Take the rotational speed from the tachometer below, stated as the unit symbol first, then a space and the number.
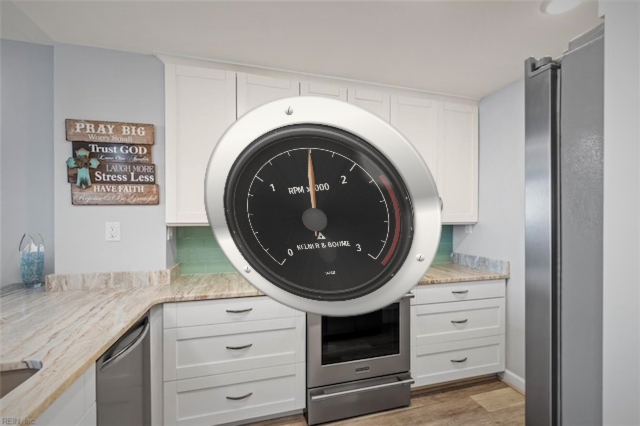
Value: rpm 1600
